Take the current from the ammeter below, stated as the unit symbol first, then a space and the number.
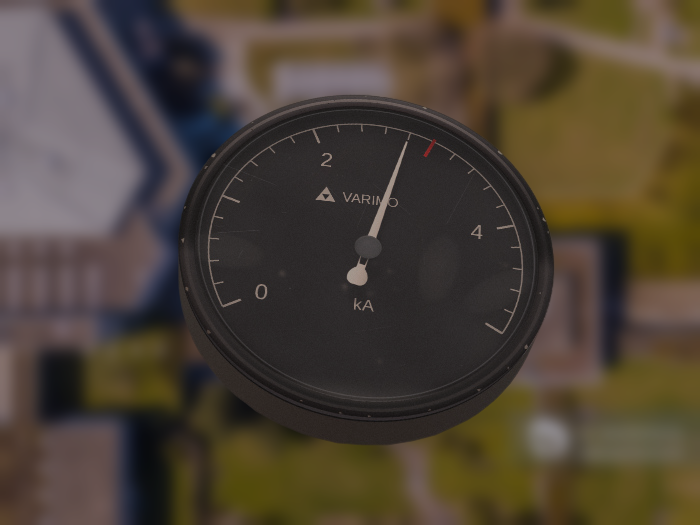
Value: kA 2.8
